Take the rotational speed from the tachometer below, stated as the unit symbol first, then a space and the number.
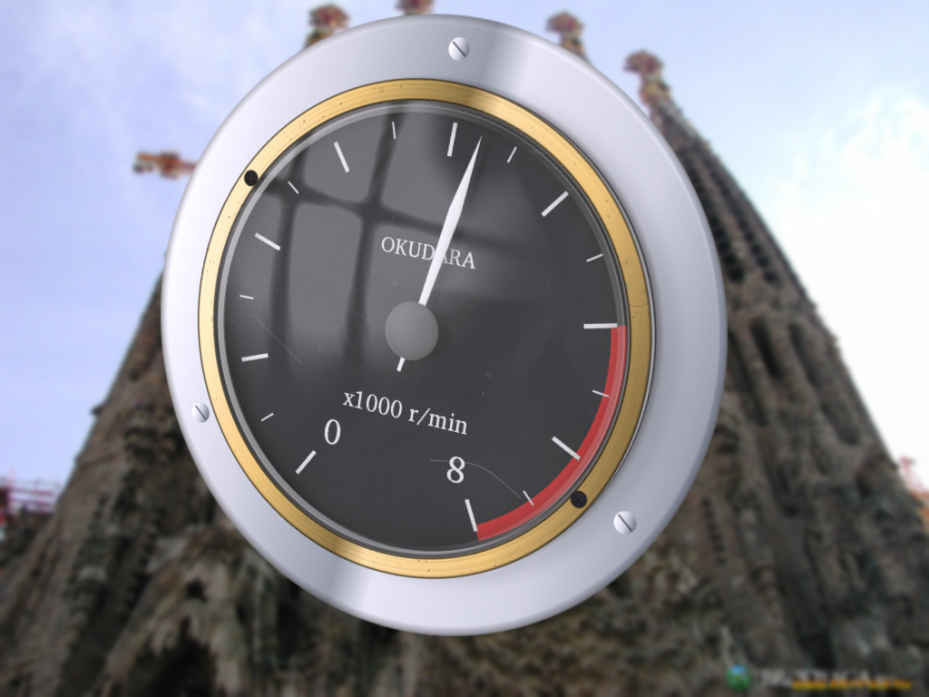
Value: rpm 4250
